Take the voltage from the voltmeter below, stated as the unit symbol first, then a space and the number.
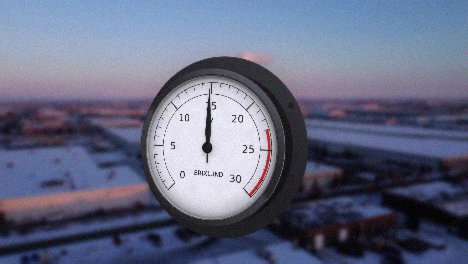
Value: V 15
